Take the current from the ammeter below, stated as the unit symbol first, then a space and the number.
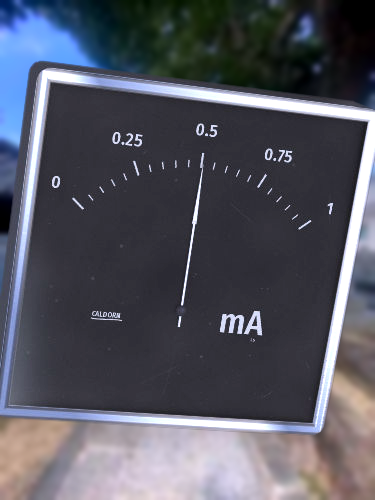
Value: mA 0.5
